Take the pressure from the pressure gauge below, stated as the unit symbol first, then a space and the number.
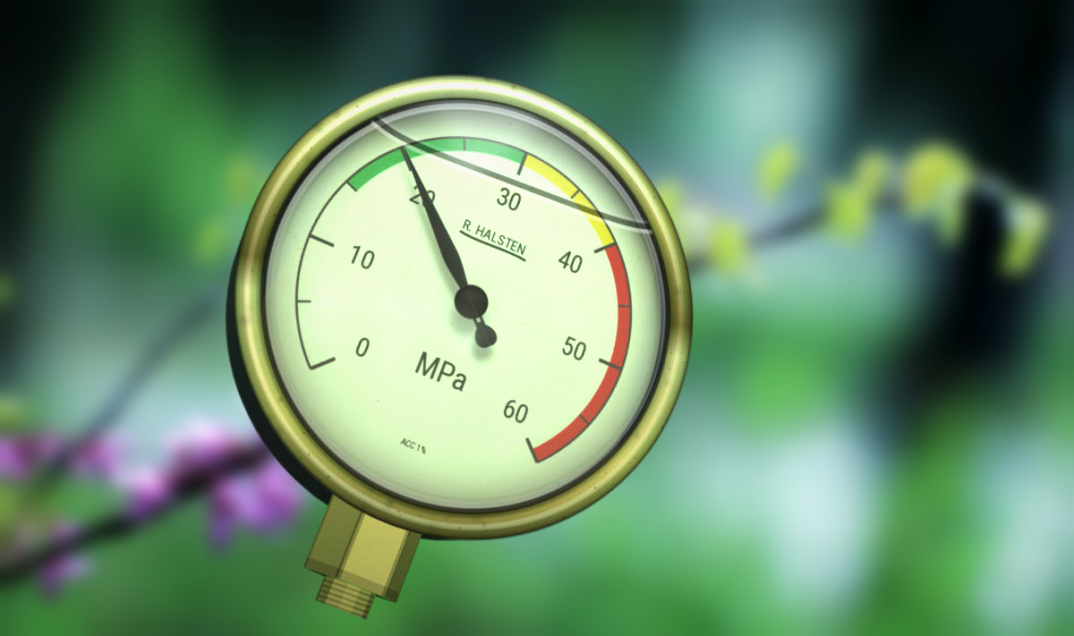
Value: MPa 20
